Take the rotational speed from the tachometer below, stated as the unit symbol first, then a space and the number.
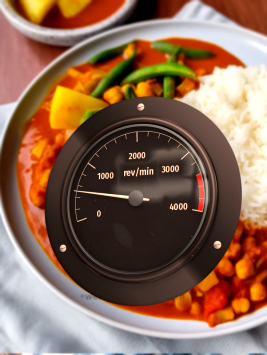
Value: rpm 500
